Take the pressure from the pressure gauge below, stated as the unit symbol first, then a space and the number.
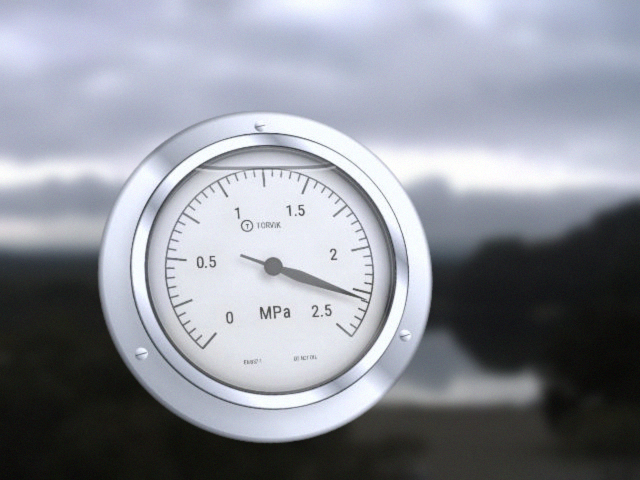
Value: MPa 2.3
